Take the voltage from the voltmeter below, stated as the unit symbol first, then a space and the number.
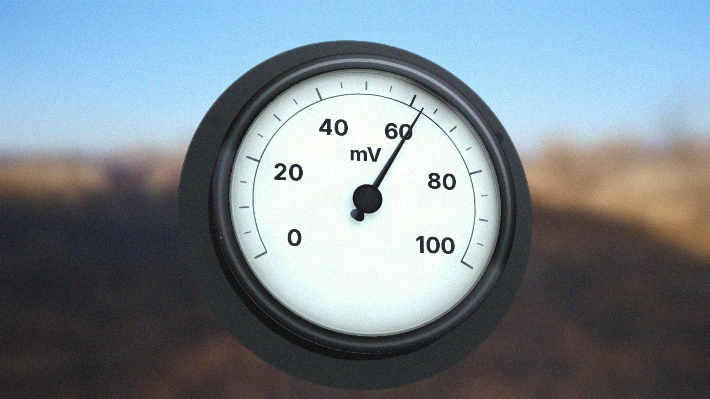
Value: mV 62.5
